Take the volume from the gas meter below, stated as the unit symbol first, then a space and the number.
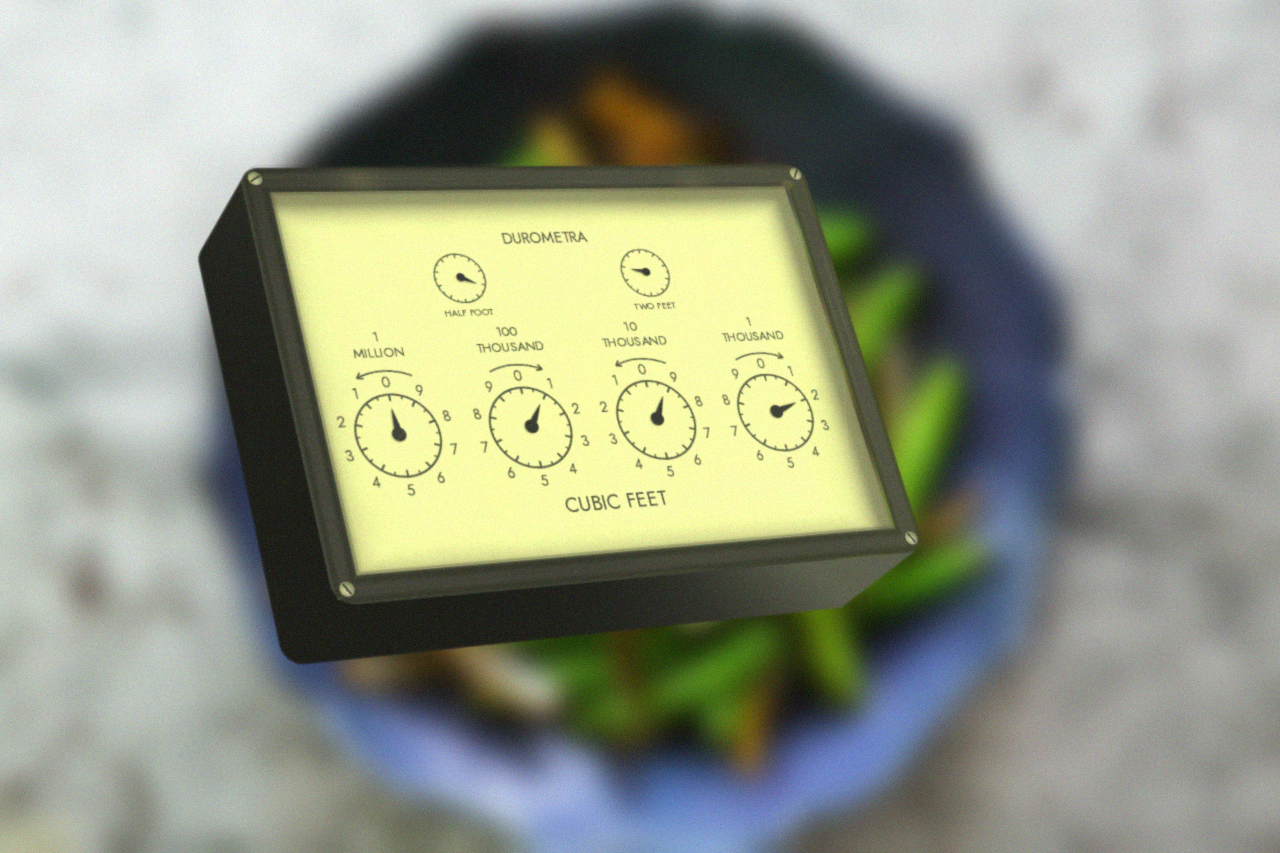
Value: ft³ 9200
